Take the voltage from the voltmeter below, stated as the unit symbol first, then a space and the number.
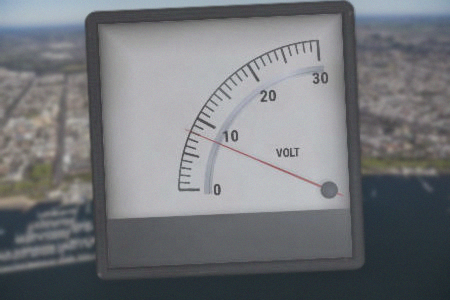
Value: V 8
